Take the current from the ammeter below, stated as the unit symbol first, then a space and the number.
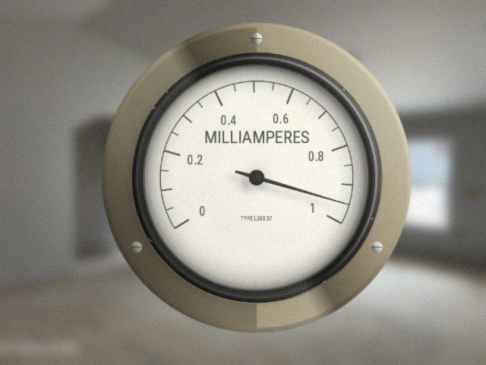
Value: mA 0.95
